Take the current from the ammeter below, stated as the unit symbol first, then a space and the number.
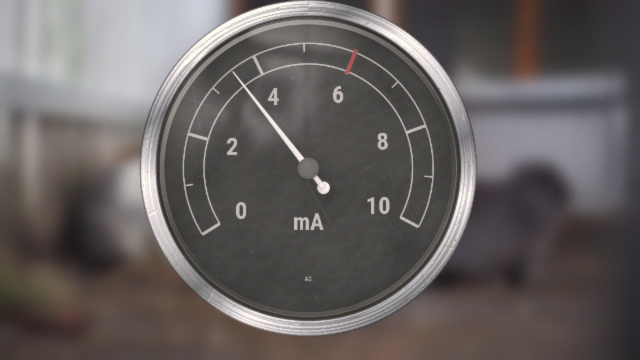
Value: mA 3.5
